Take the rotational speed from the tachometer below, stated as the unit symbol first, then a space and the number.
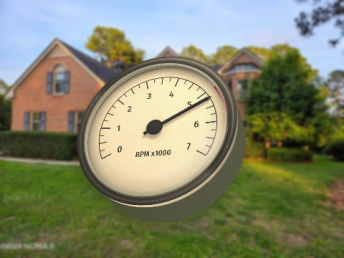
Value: rpm 5250
